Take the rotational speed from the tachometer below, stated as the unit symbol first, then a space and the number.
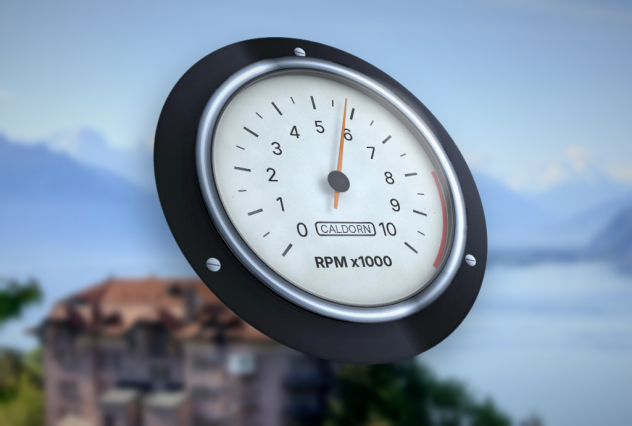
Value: rpm 5750
